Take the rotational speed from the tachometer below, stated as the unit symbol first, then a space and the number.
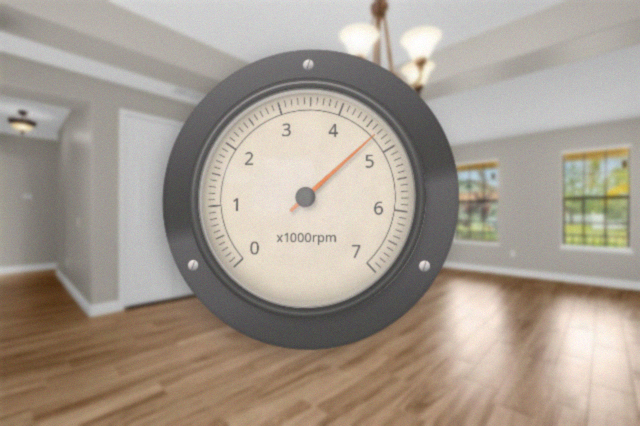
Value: rpm 4700
